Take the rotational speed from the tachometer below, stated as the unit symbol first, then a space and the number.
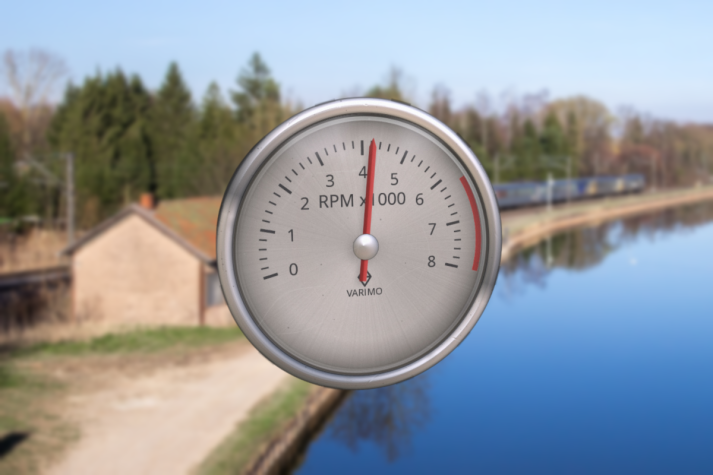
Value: rpm 4200
